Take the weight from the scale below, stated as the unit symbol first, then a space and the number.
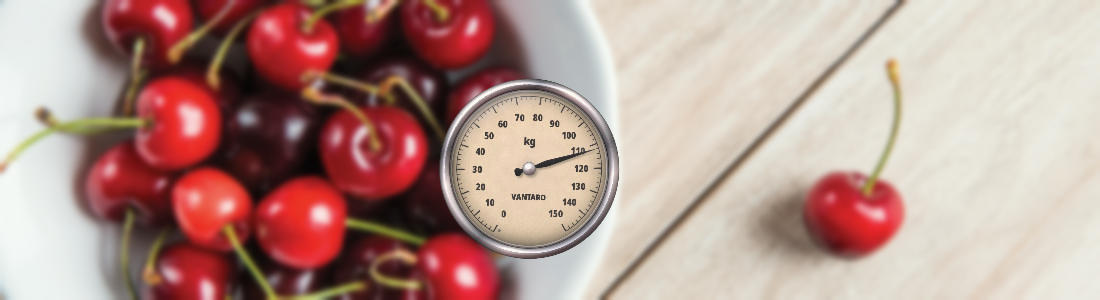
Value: kg 112
